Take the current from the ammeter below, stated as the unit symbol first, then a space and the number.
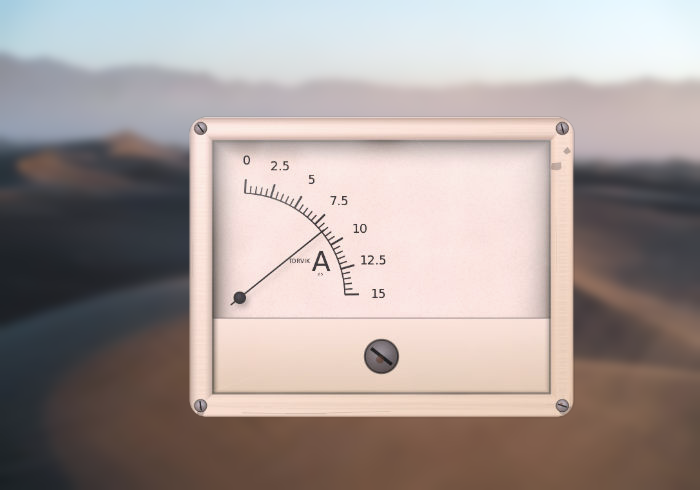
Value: A 8.5
